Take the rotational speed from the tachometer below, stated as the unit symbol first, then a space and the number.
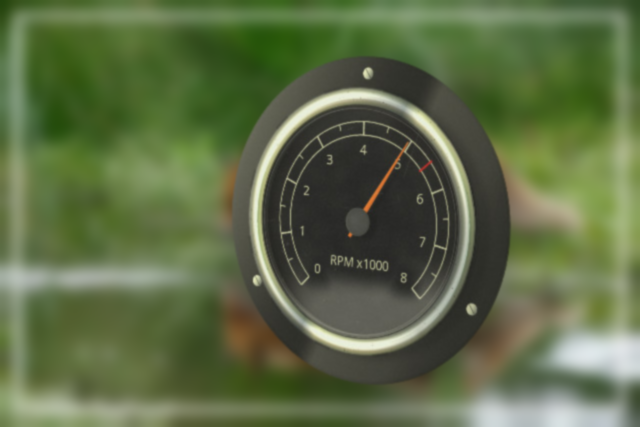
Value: rpm 5000
